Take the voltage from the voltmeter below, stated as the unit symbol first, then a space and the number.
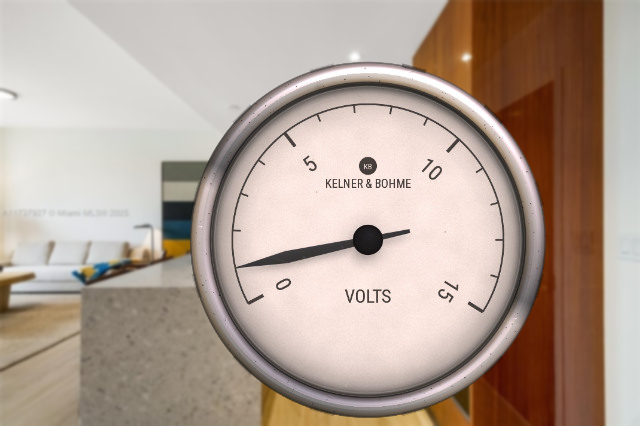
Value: V 1
